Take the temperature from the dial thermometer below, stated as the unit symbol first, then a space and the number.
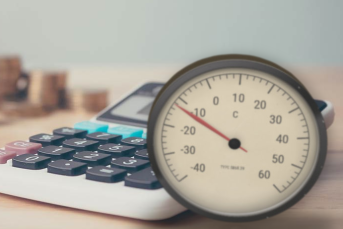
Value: °C -12
